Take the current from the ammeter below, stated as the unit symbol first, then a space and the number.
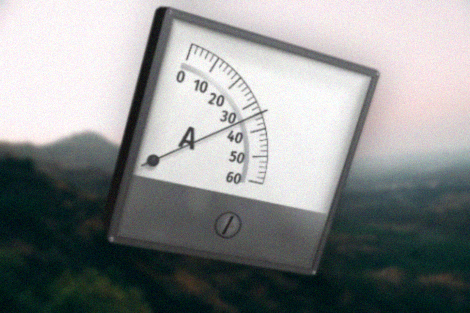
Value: A 34
